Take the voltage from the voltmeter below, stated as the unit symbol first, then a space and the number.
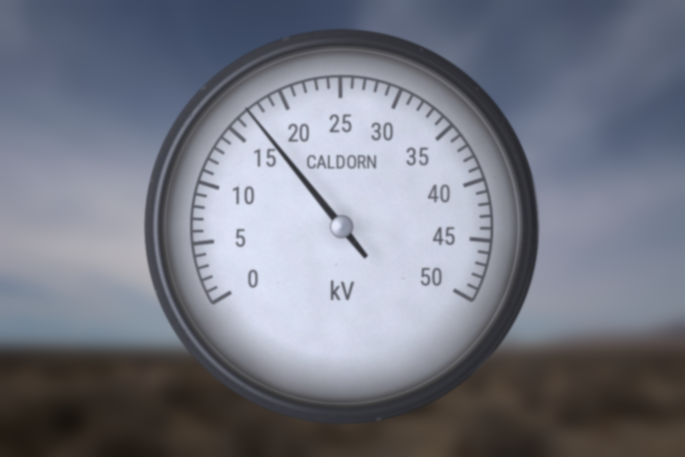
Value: kV 17
